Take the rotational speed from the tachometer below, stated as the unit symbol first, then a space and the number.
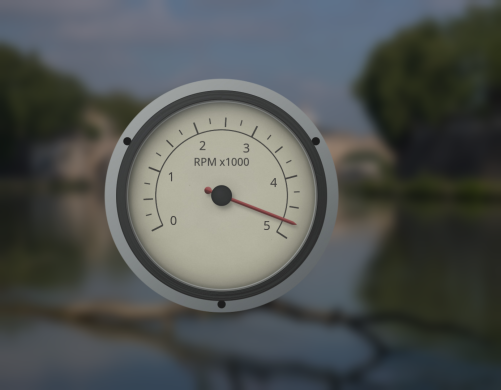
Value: rpm 4750
